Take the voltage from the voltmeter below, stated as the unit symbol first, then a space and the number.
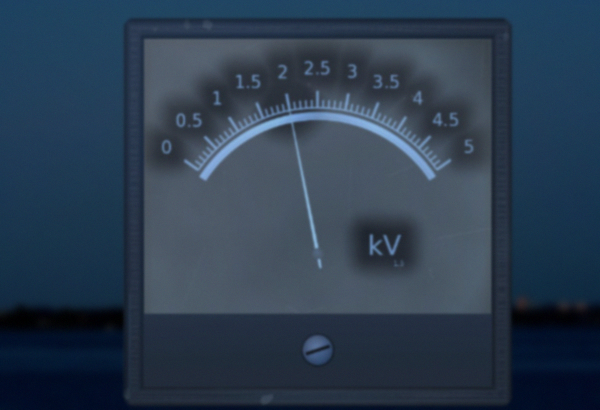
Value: kV 2
